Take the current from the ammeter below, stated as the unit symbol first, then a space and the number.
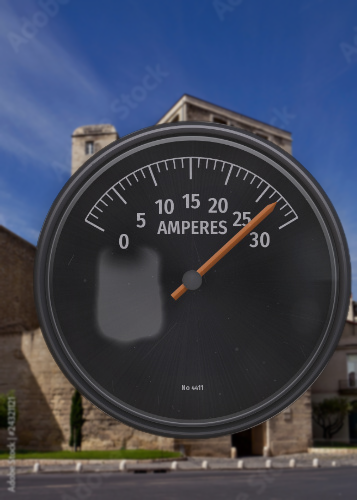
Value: A 27
